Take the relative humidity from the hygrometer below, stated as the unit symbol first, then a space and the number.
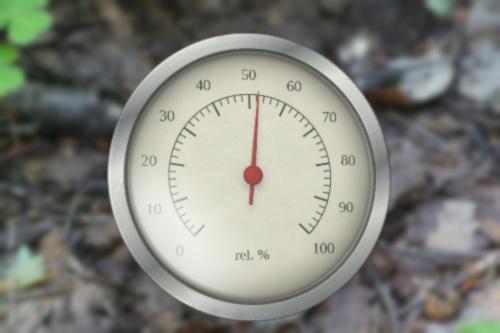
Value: % 52
